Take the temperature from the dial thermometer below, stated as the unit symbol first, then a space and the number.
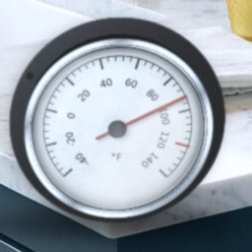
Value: °F 92
